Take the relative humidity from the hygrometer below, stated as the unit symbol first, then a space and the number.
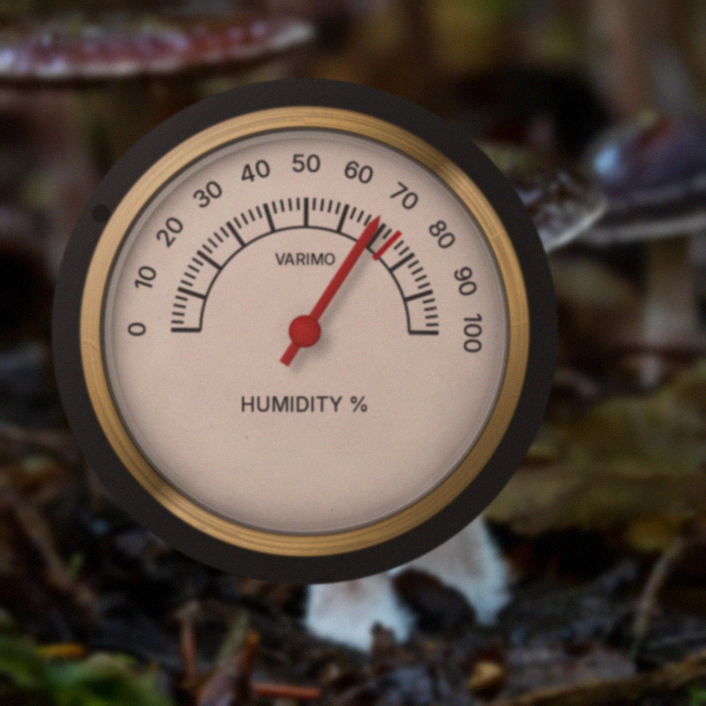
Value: % 68
